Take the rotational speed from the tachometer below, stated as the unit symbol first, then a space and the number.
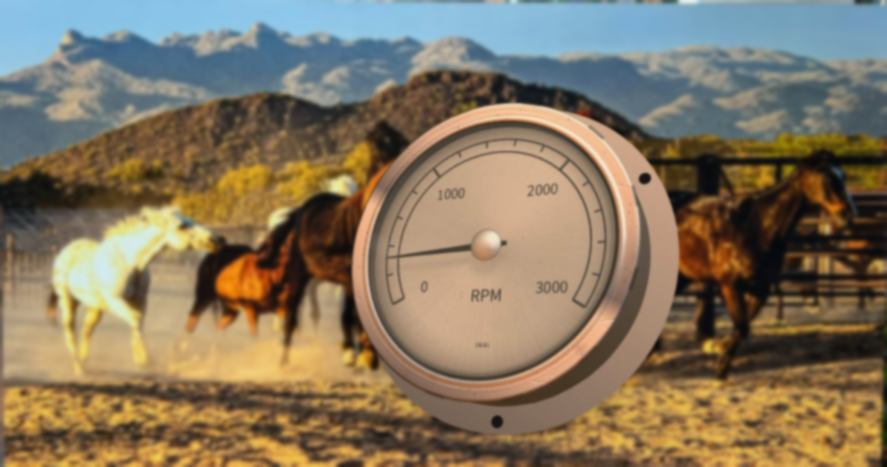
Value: rpm 300
